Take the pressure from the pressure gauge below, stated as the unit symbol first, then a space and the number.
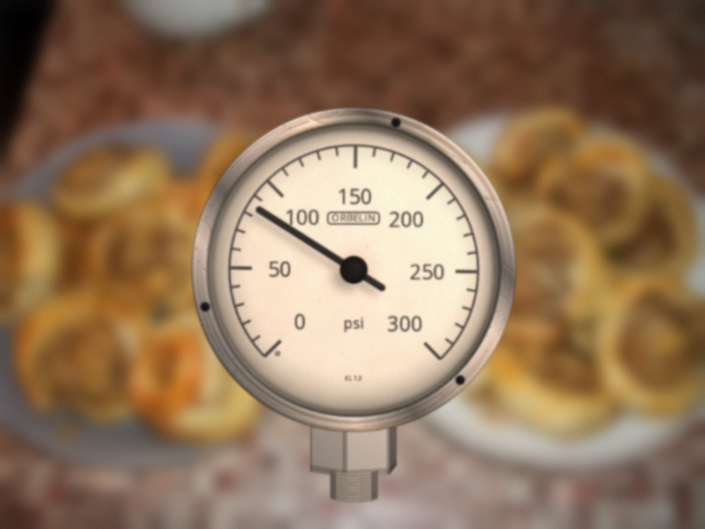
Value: psi 85
